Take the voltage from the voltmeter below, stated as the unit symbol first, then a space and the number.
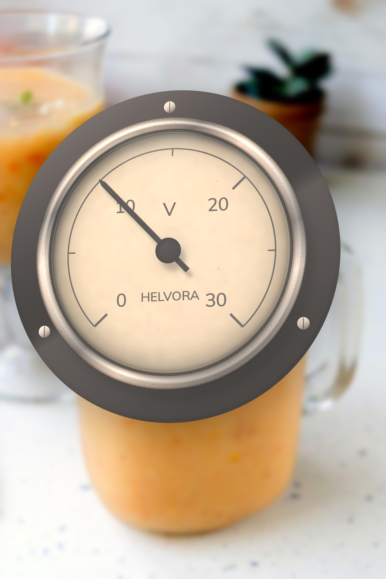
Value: V 10
